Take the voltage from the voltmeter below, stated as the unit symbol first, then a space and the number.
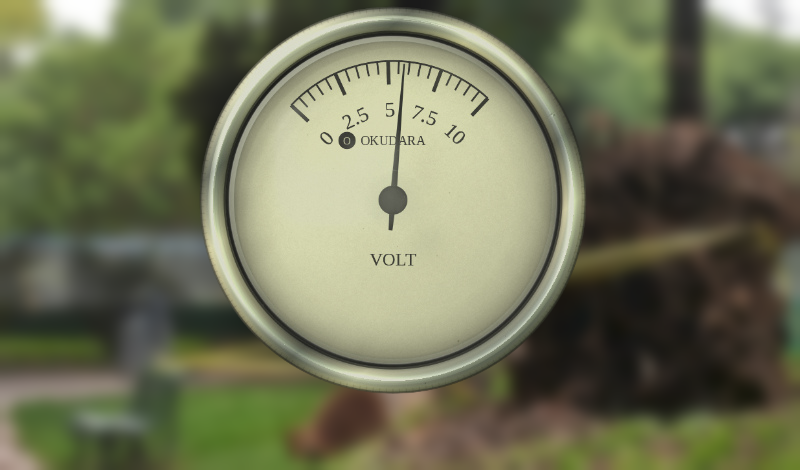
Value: V 5.75
